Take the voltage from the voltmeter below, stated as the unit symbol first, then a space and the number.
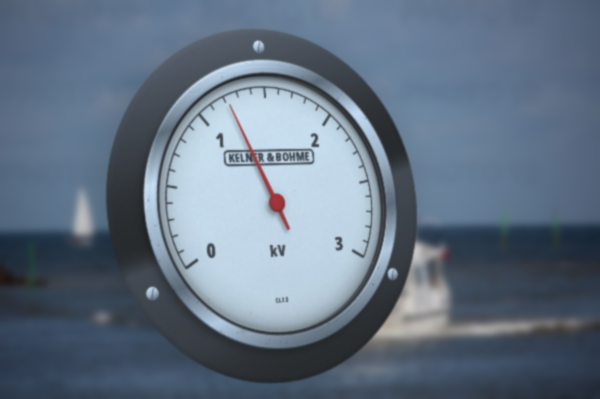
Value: kV 1.2
